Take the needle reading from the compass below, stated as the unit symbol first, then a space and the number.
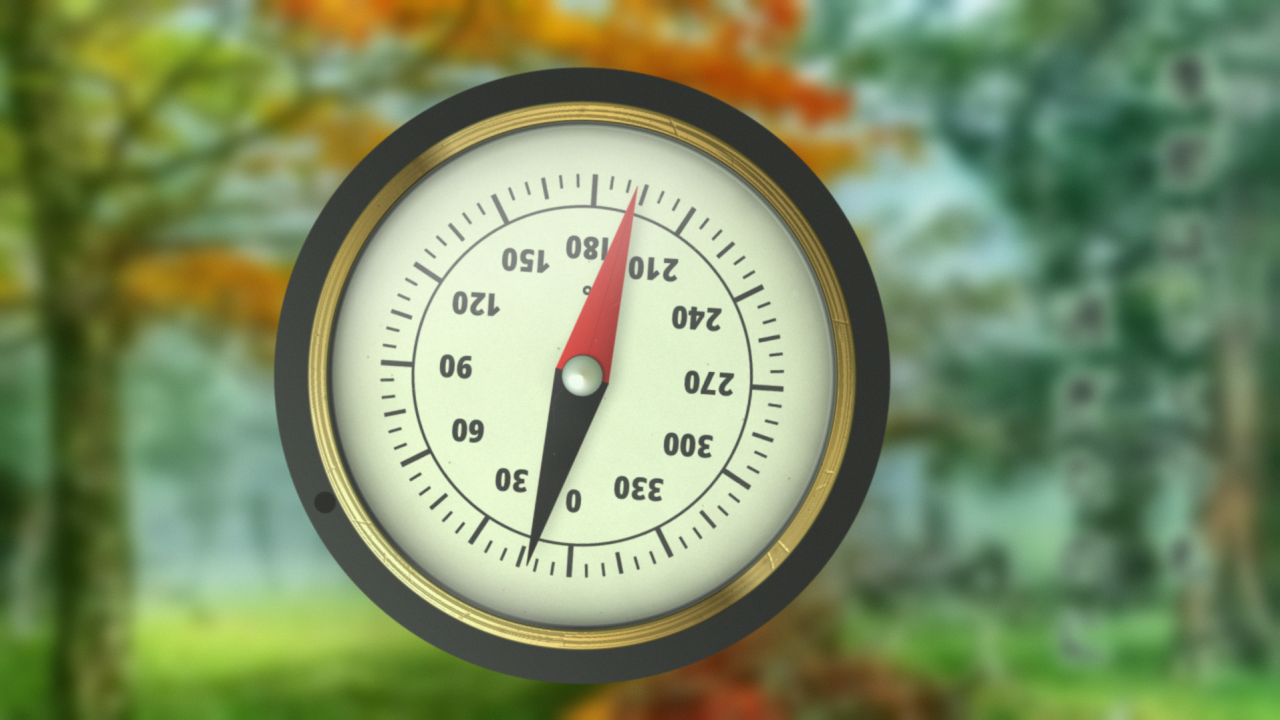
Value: ° 192.5
